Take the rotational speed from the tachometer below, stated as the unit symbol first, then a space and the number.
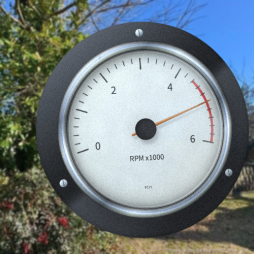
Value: rpm 5000
